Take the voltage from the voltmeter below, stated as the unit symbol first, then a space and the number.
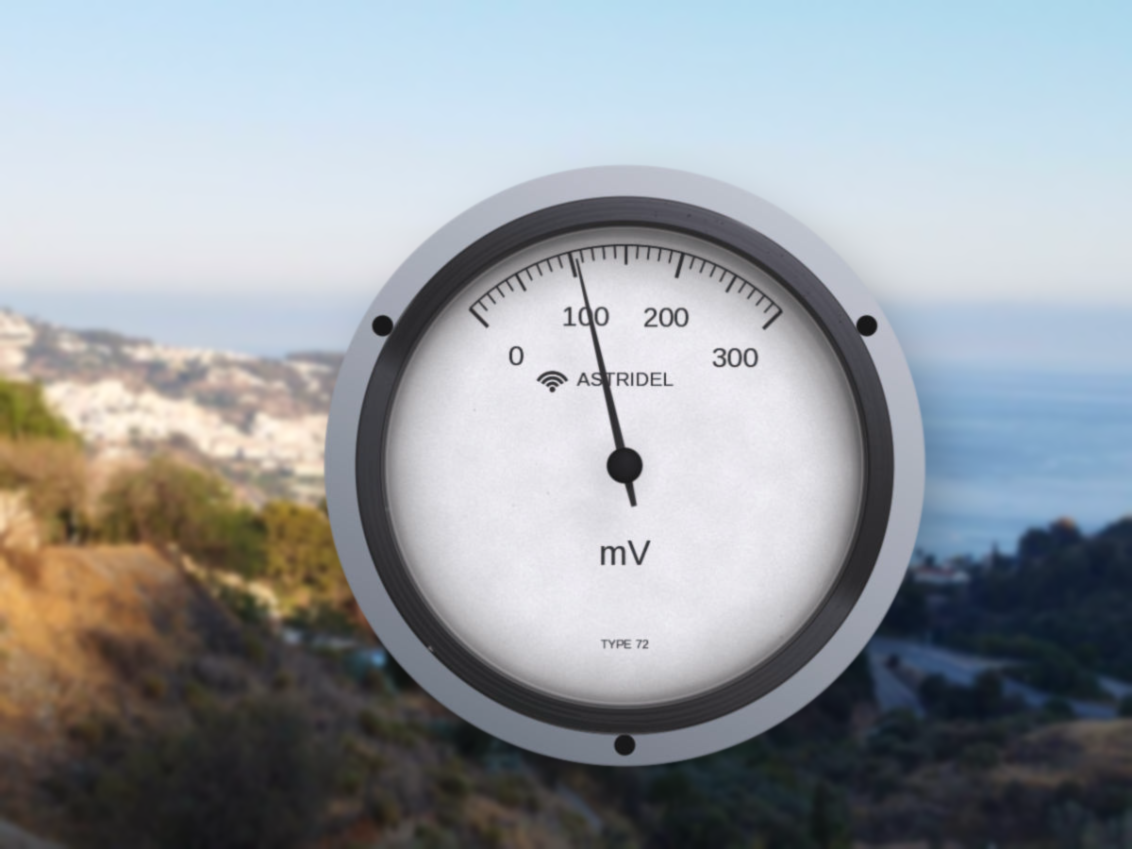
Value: mV 105
